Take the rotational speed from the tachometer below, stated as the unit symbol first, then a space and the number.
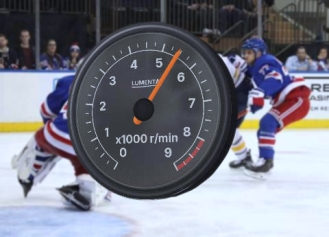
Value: rpm 5500
